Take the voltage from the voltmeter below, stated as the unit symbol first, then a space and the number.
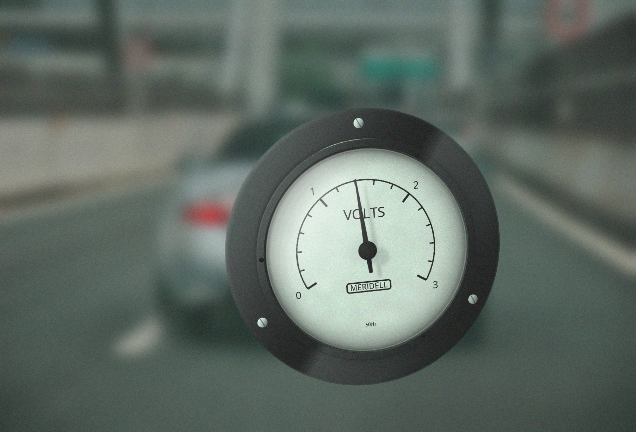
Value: V 1.4
